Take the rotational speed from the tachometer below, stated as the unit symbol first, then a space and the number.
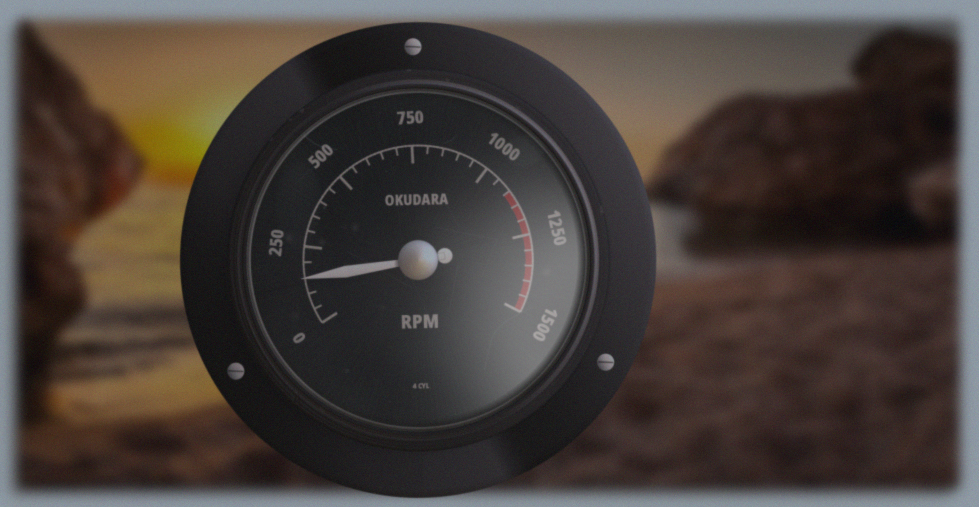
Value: rpm 150
